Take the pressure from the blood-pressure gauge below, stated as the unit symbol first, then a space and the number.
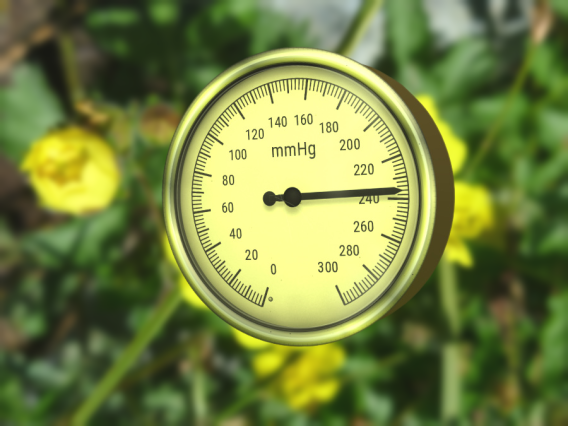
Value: mmHg 236
